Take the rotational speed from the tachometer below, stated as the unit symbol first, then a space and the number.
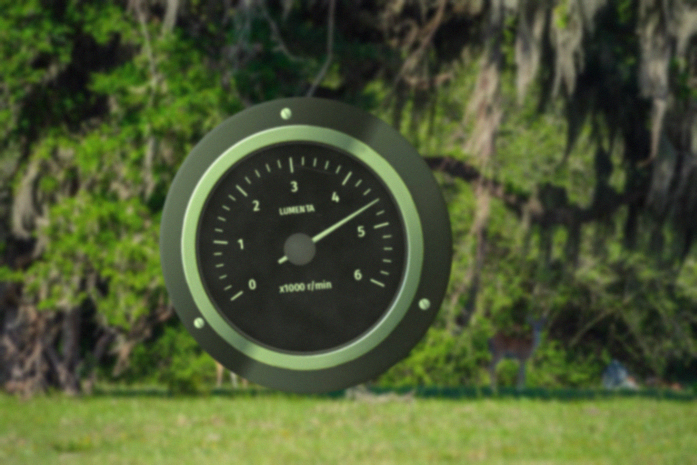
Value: rpm 4600
